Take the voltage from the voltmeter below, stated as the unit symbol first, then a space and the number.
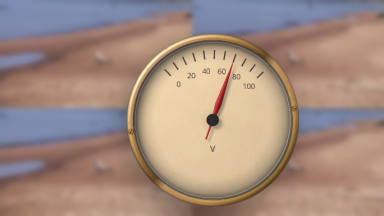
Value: V 70
